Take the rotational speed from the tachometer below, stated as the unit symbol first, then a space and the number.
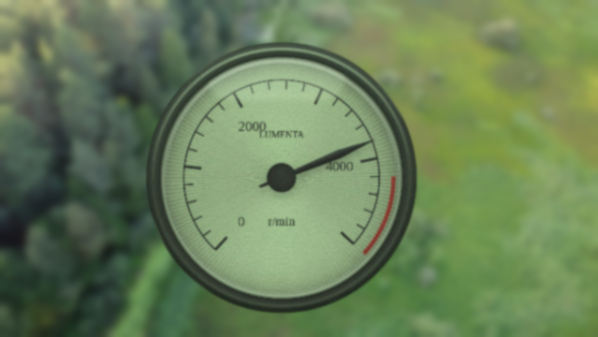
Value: rpm 3800
